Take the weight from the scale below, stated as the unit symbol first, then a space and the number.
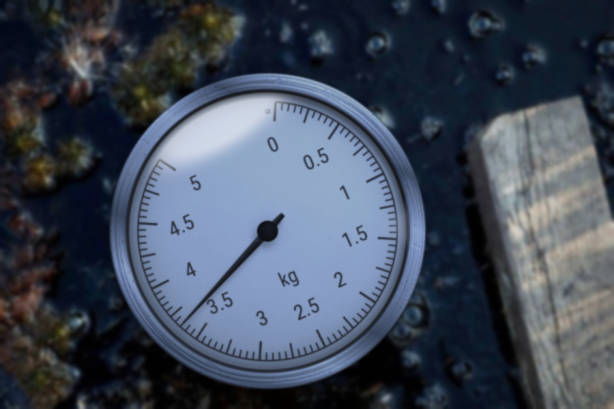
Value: kg 3.65
